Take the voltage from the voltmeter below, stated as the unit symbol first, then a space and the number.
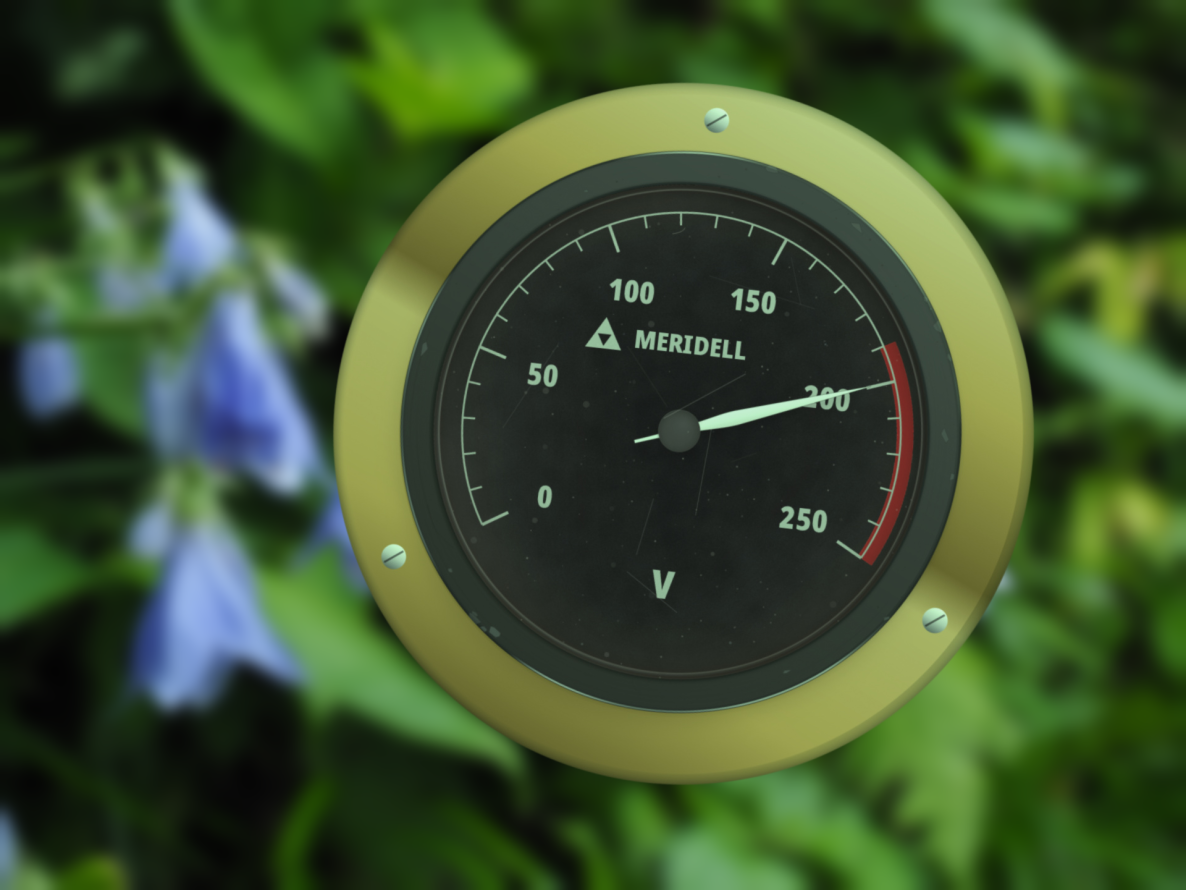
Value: V 200
